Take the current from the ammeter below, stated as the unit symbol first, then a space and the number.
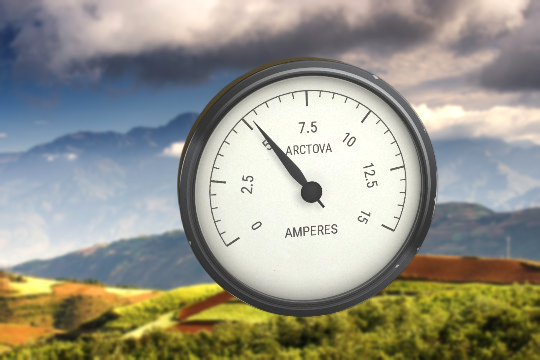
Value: A 5.25
